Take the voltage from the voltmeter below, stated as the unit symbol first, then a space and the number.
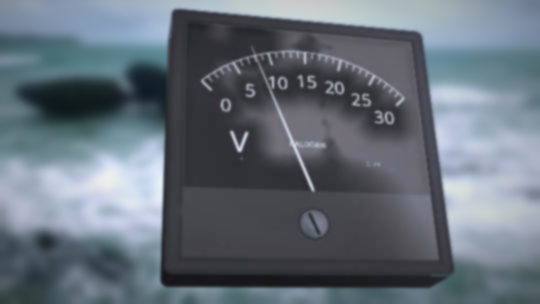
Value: V 8
